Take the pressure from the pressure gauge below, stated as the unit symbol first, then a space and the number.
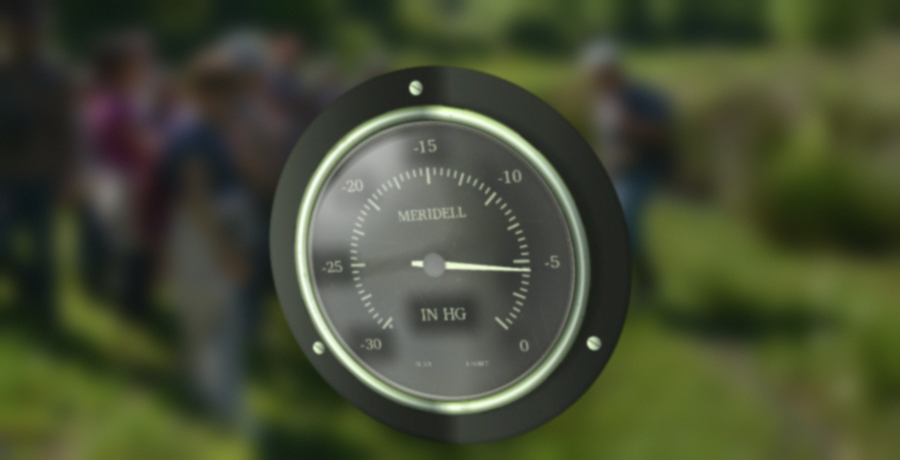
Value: inHg -4.5
